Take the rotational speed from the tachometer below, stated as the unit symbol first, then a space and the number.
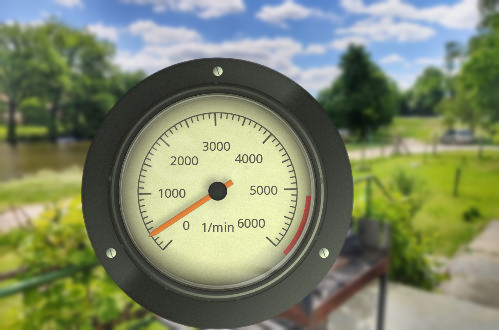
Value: rpm 300
